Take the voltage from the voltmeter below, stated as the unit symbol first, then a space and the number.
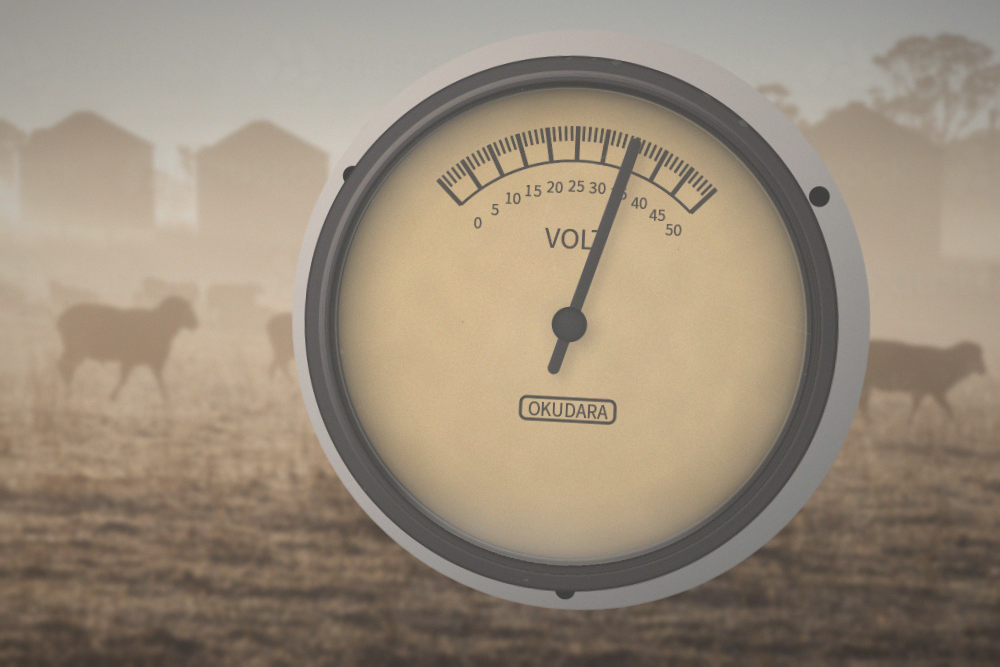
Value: V 35
